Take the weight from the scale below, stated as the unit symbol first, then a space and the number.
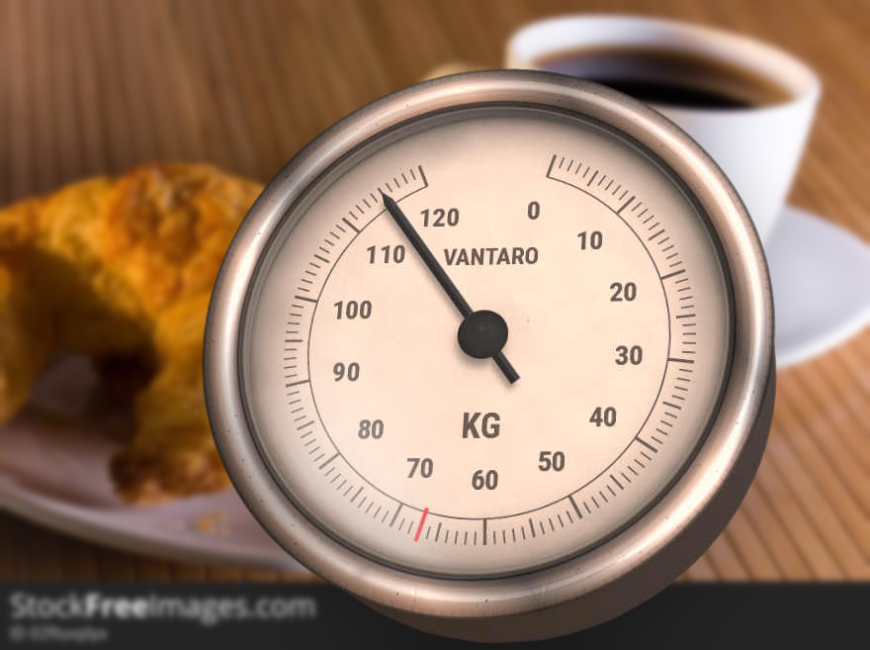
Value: kg 115
